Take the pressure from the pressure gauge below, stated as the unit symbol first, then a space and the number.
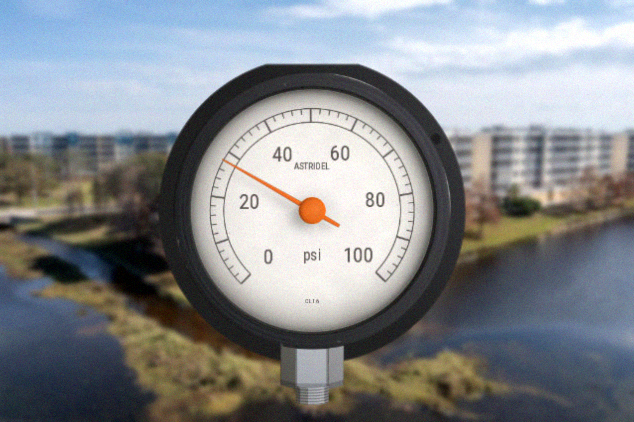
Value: psi 28
